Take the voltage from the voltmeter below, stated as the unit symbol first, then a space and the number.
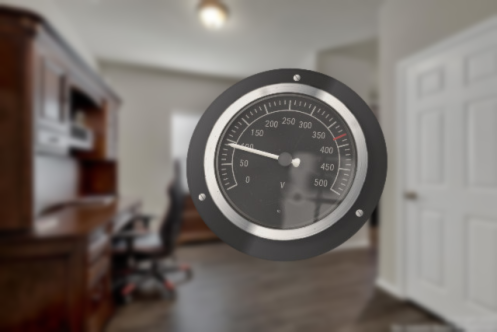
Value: V 90
